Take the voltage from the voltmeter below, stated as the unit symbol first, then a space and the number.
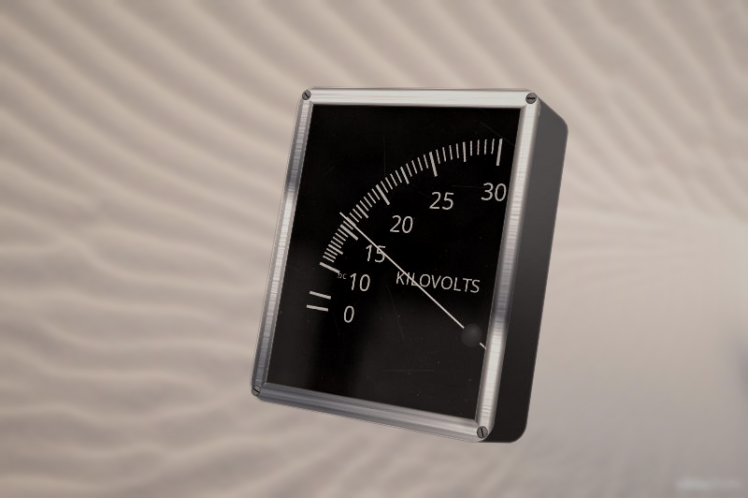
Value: kV 16
